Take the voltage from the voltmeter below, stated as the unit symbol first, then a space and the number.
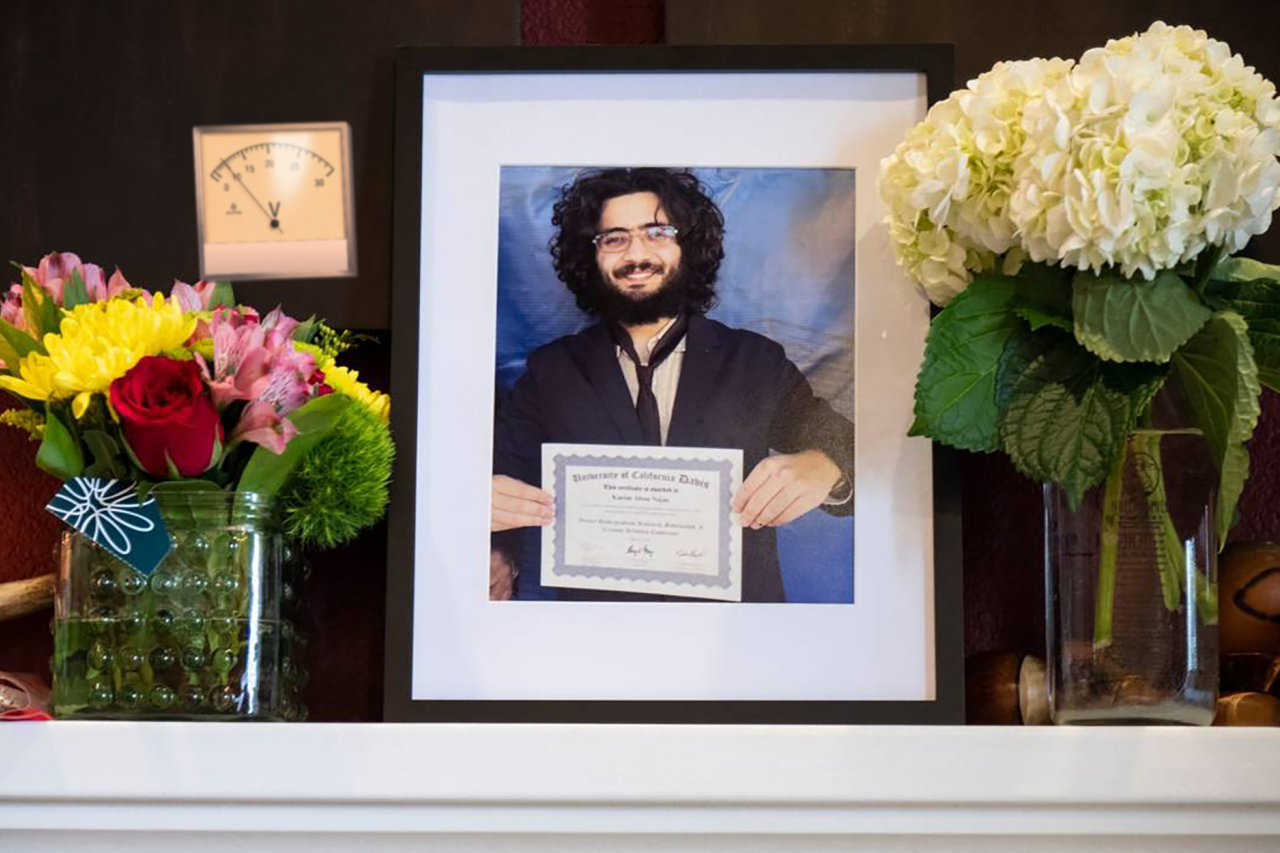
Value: V 10
